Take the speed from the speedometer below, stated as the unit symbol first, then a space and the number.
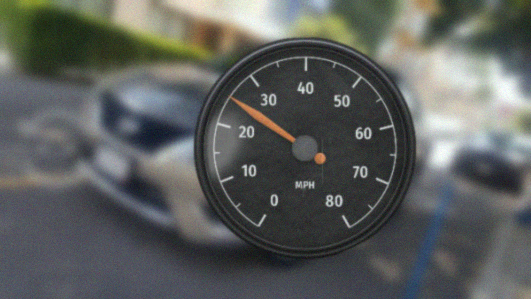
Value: mph 25
